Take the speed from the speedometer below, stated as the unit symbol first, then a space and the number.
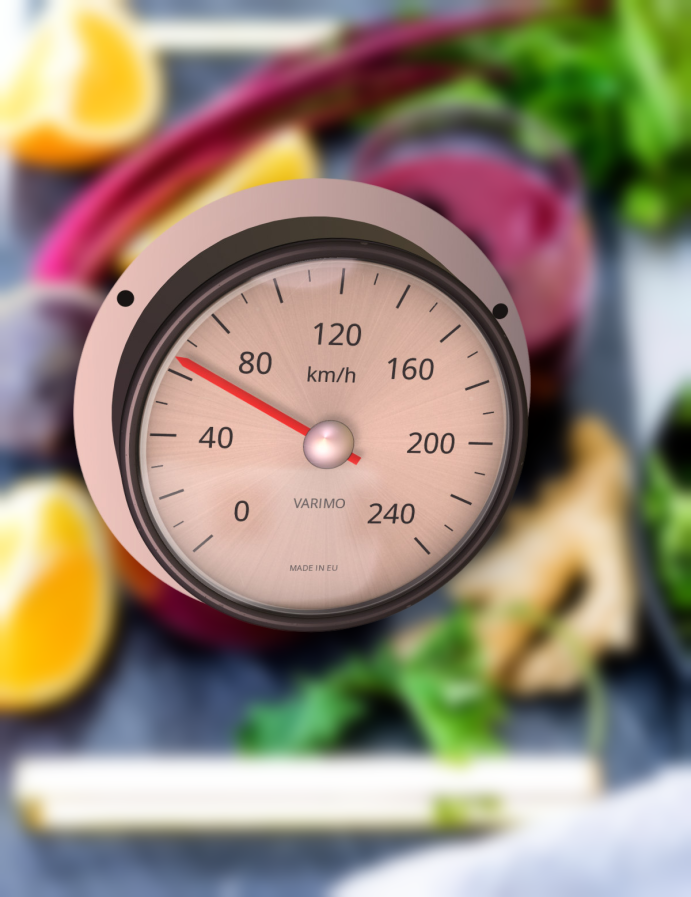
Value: km/h 65
